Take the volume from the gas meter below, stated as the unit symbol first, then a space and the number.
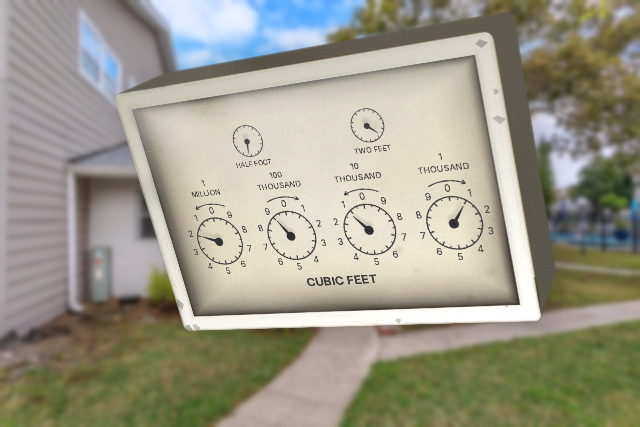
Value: ft³ 191100
